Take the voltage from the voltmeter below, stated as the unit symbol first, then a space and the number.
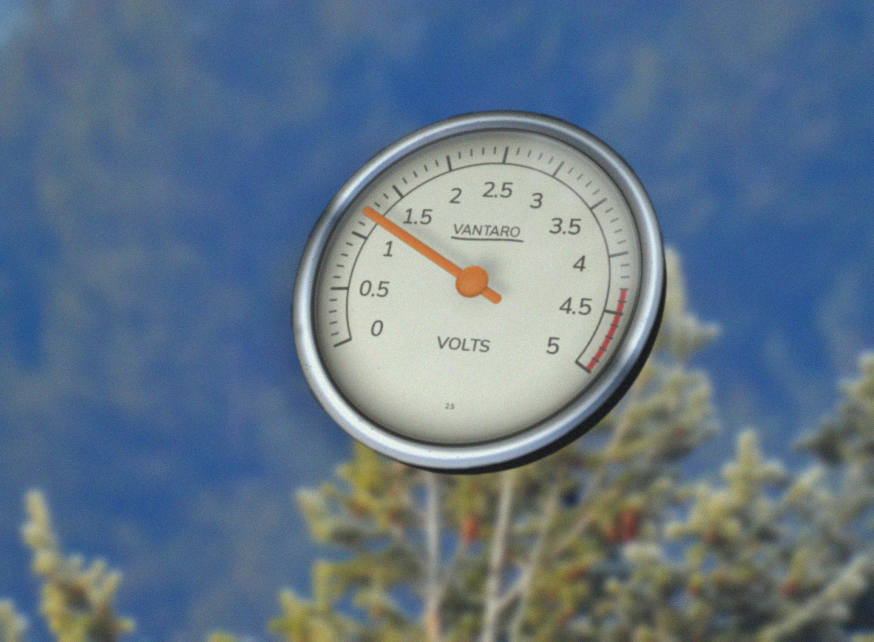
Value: V 1.2
